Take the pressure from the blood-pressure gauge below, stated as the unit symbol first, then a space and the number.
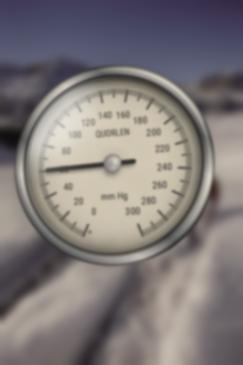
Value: mmHg 60
